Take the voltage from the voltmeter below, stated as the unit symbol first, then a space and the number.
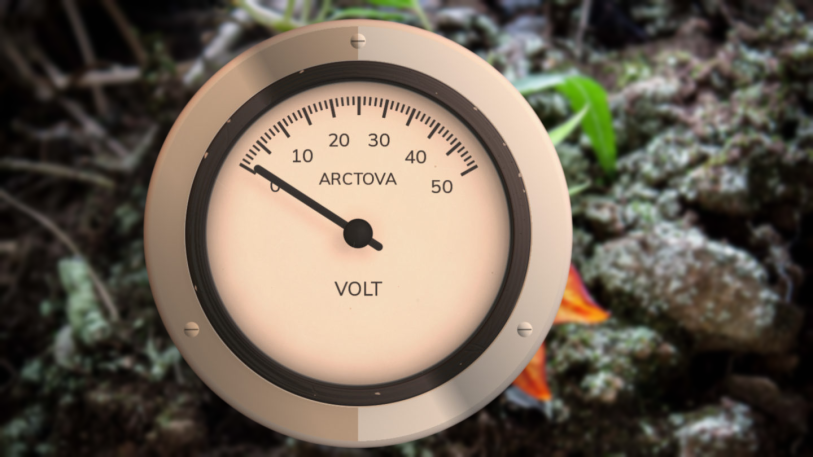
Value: V 1
